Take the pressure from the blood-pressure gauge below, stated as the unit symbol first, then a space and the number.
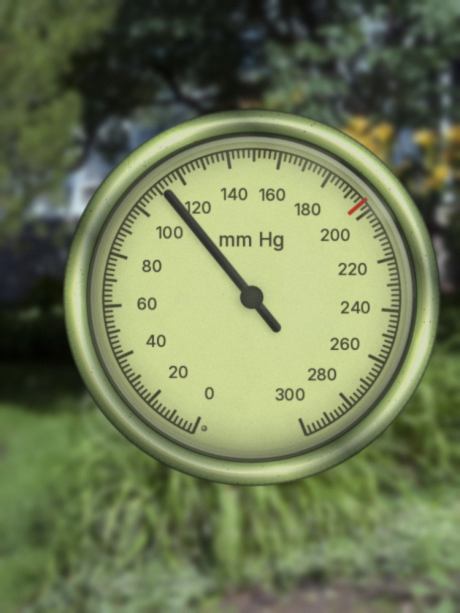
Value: mmHg 112
